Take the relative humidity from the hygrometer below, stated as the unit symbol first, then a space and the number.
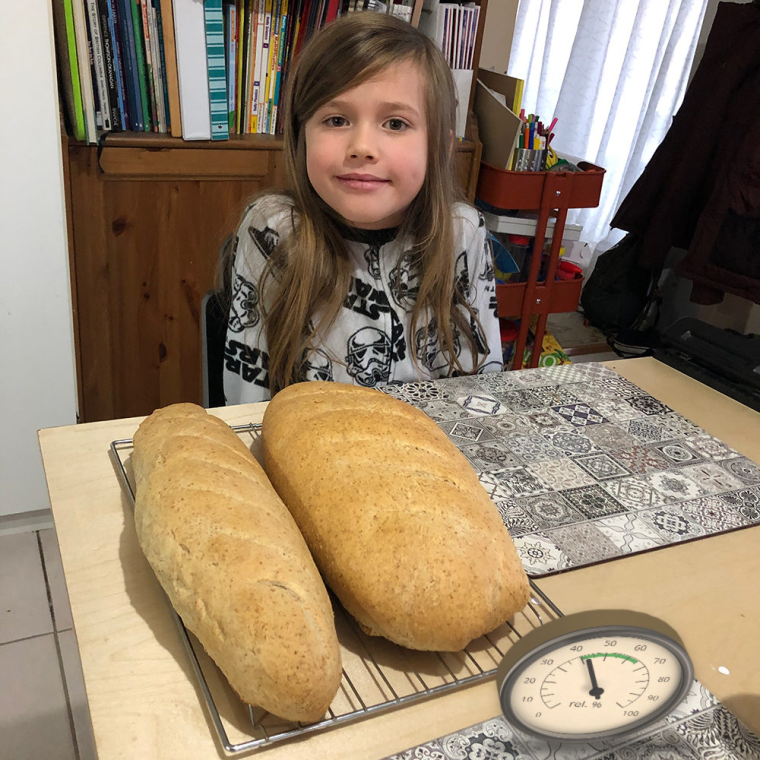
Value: % 42.5
